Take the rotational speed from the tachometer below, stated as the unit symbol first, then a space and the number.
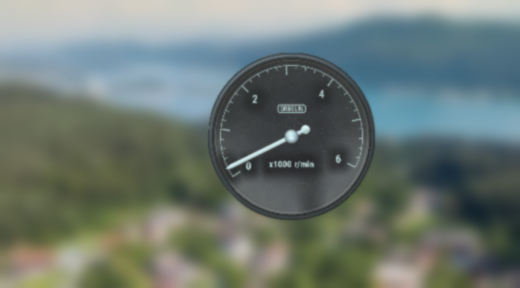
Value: rpm 200
